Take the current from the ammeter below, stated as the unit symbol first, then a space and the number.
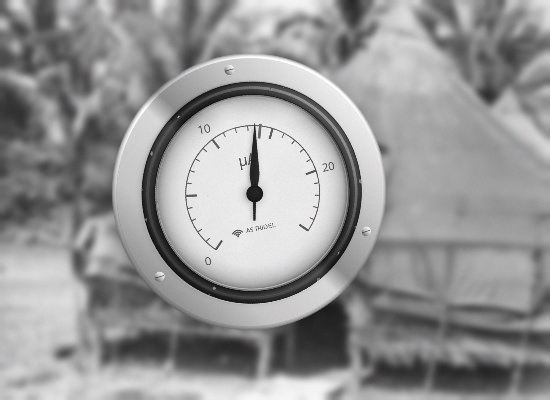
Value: µA 13.5
